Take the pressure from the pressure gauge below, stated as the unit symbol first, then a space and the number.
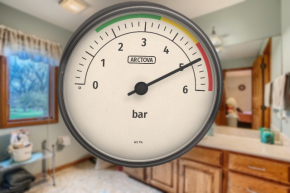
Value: bar 5
